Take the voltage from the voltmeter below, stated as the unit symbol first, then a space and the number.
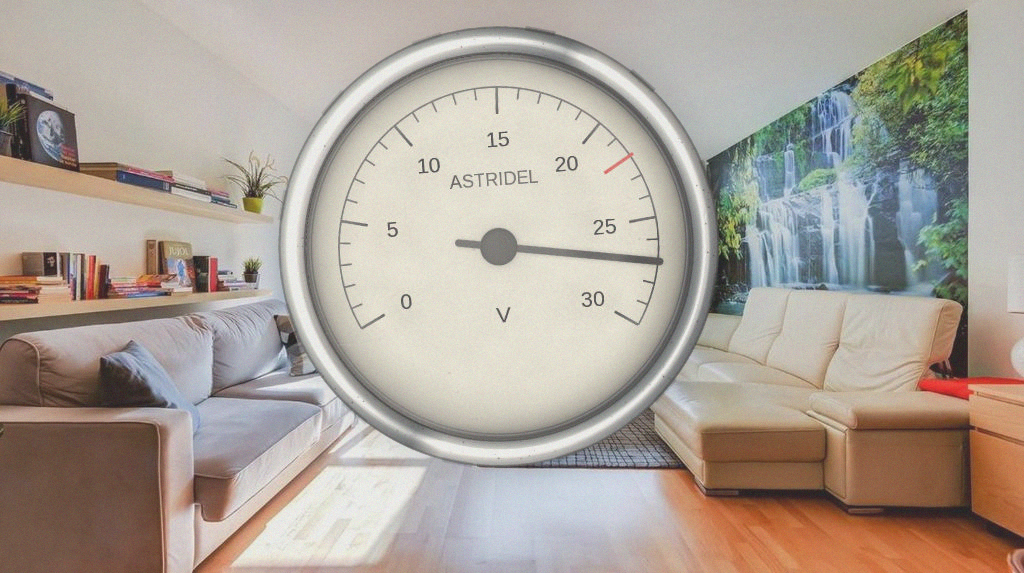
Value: V 27
